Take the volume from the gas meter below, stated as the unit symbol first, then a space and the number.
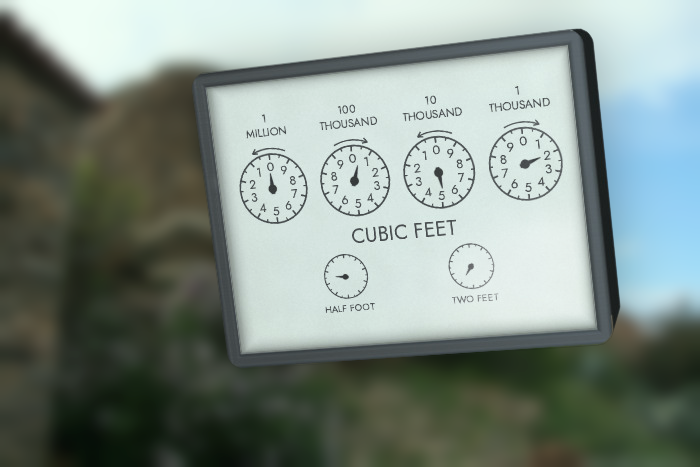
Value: ft³ 5200
